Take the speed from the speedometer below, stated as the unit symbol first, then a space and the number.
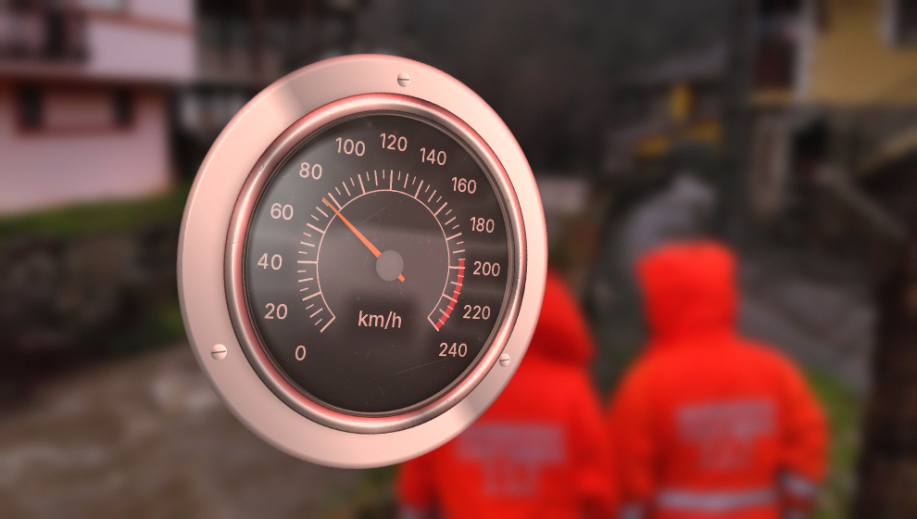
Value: km/h 75
